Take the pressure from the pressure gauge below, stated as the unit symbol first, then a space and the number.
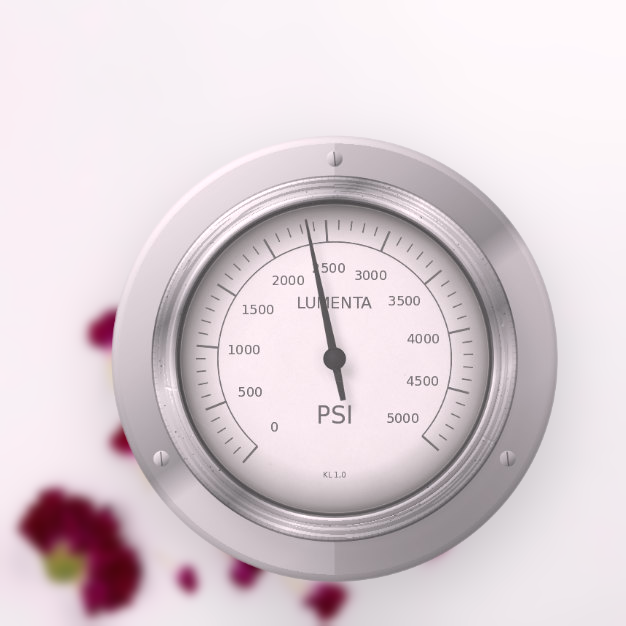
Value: psi 2350
